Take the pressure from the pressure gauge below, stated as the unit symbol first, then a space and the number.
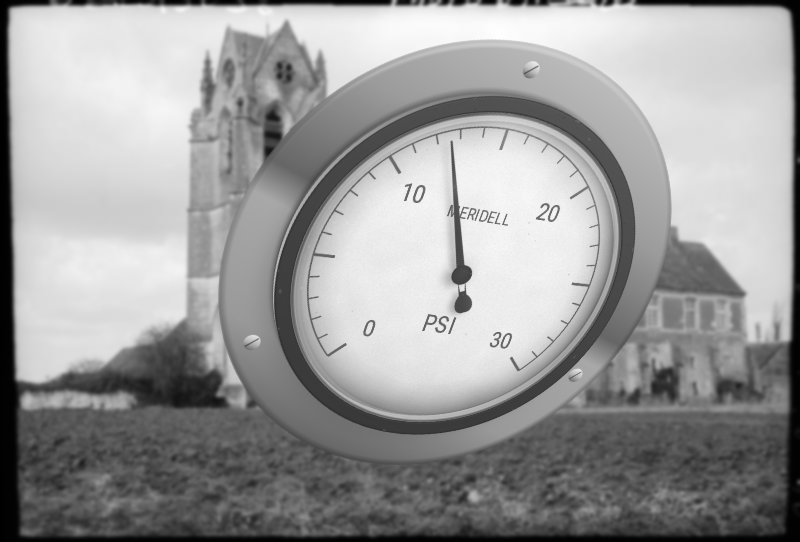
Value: psi 12.5
